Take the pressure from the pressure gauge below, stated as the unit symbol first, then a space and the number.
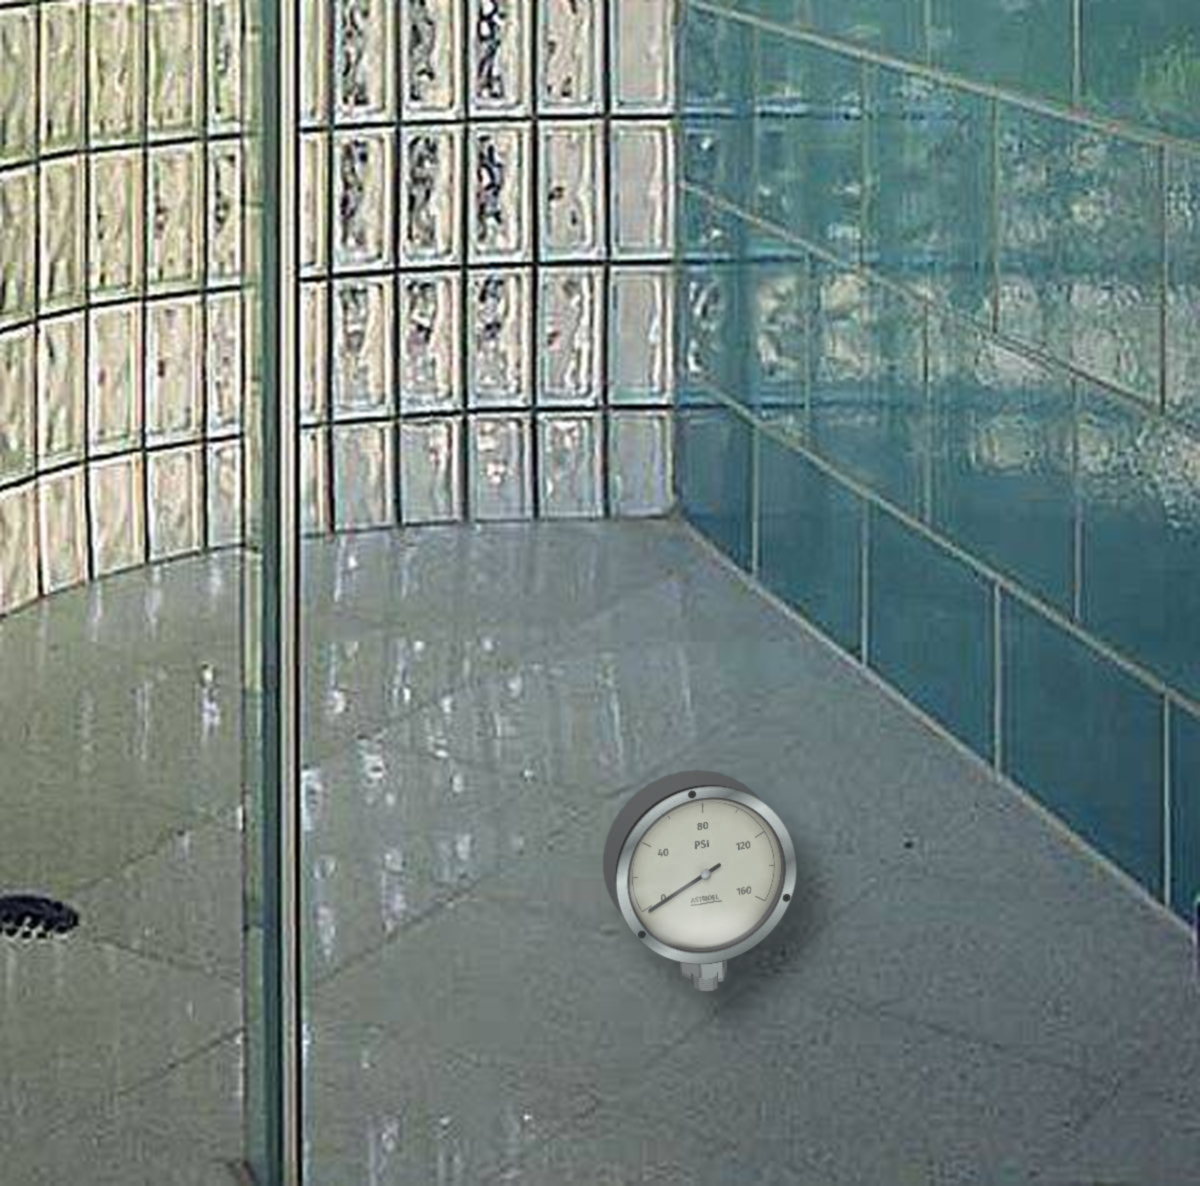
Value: psi 0
